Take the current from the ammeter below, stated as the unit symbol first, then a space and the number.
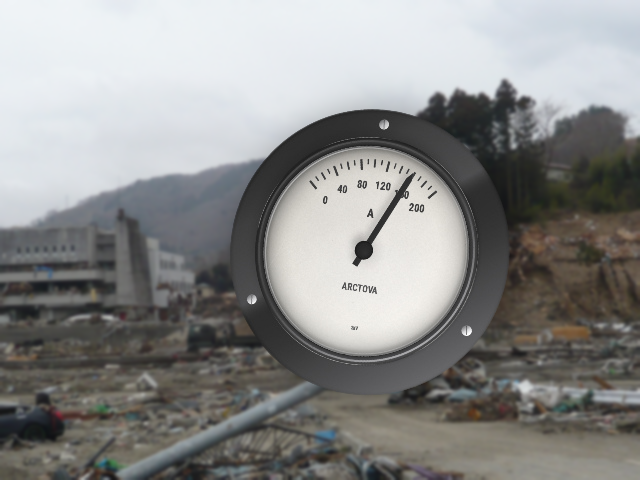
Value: A 160
